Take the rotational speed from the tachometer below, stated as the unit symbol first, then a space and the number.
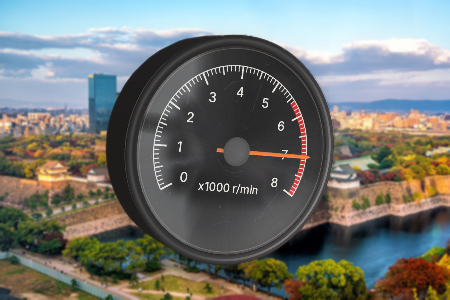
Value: rpm 7000
